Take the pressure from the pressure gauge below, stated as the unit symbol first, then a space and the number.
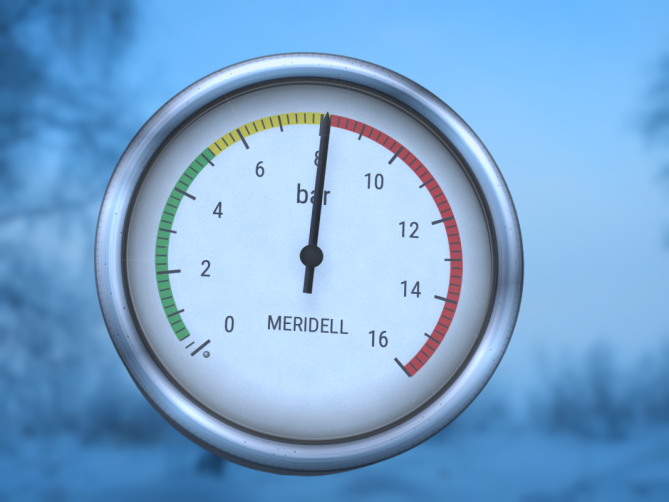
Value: bar 8.1
